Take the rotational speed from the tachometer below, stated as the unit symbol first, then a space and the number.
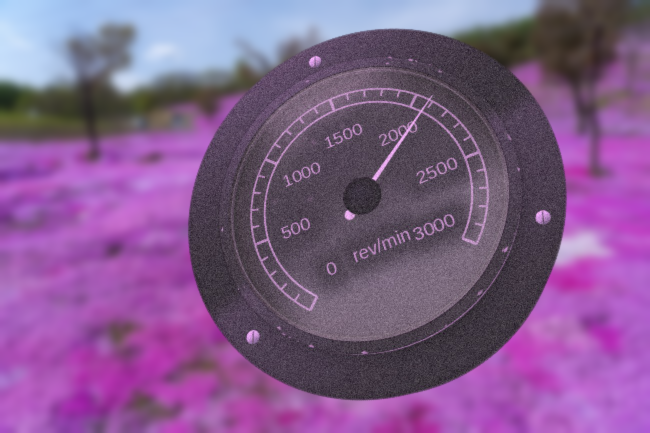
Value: rpm 2100
